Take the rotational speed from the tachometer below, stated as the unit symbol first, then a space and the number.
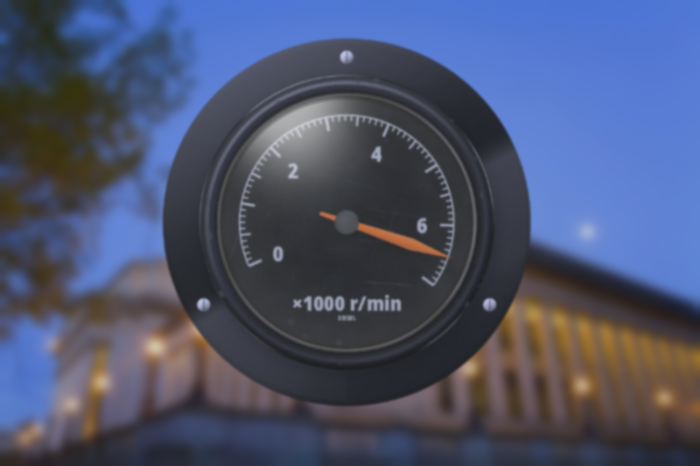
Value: rpm 6500
